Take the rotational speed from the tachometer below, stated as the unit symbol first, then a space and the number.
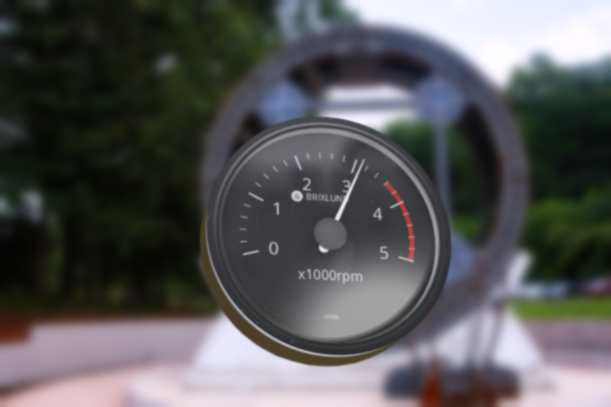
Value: rpm 3100
